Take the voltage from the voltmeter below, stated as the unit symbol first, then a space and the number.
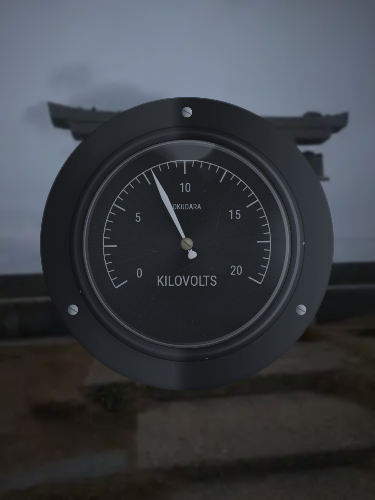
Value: kV 8
